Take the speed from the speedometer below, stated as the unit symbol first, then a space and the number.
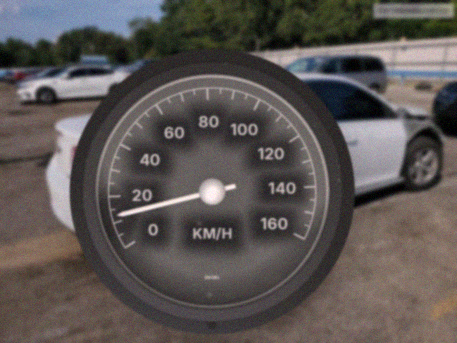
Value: km/h 12.5
